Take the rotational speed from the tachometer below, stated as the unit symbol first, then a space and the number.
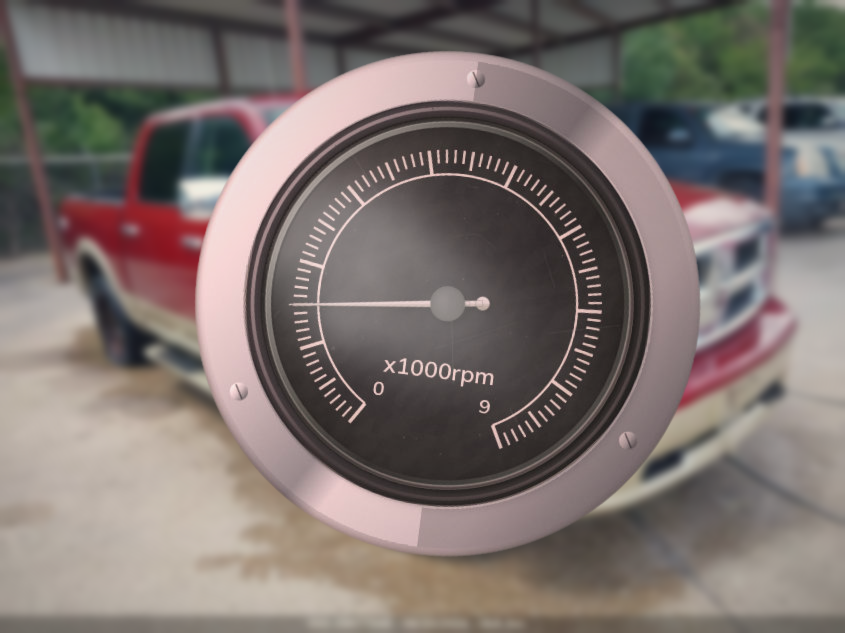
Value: rpm 1500
